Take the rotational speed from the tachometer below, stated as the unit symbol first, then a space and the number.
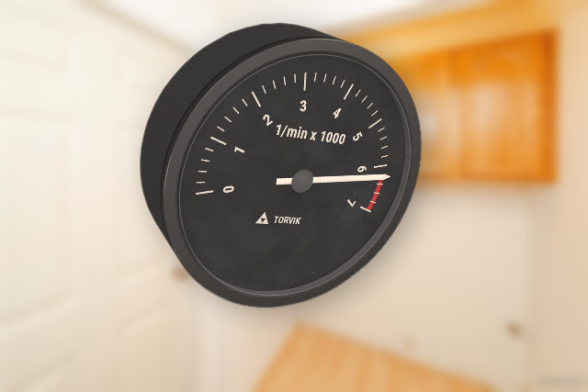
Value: rpm 6200
